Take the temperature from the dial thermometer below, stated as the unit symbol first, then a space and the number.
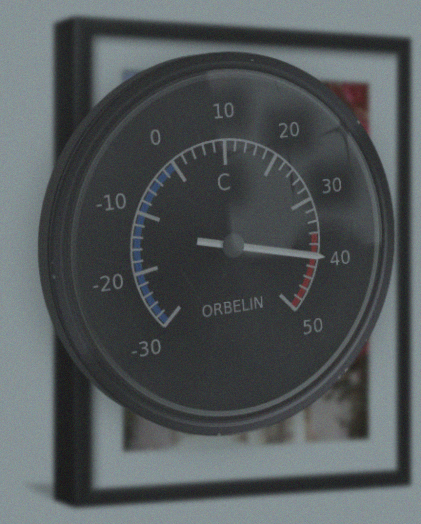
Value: °C 40
